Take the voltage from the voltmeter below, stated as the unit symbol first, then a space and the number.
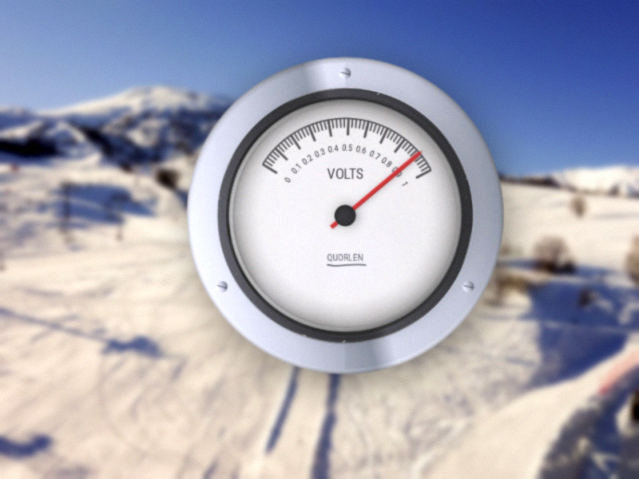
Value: V 0.9
